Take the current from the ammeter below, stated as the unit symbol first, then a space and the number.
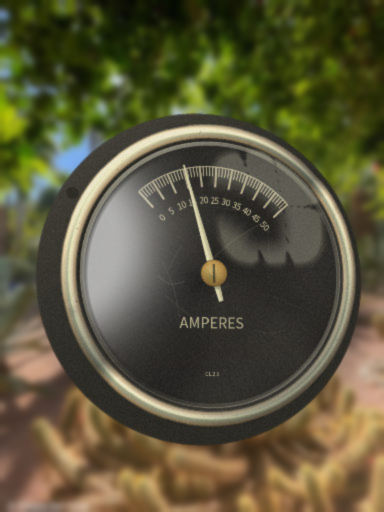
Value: A 15
